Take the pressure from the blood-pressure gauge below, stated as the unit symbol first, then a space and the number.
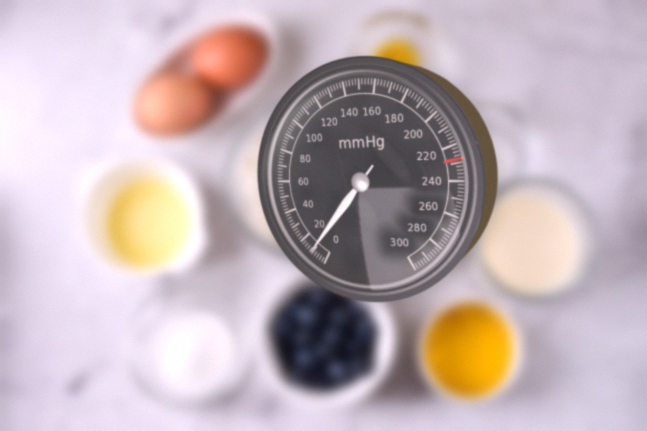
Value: mmHg 10
